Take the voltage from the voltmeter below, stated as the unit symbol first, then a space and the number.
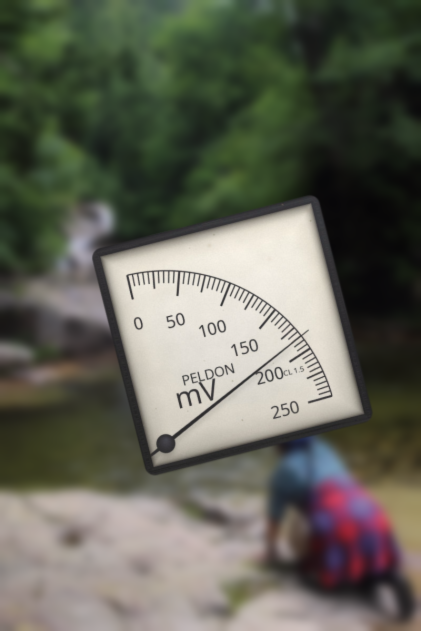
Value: mV 185
